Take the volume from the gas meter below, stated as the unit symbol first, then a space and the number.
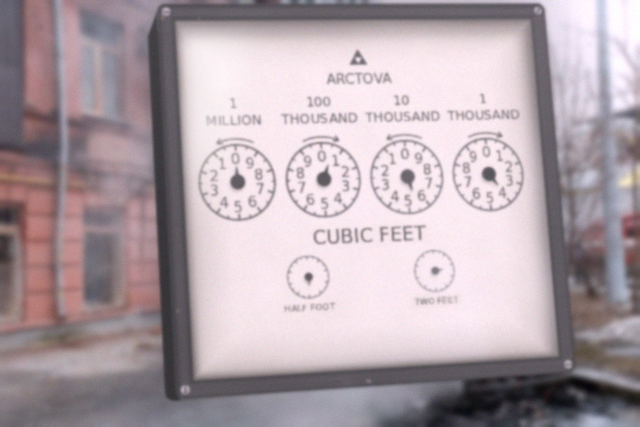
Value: ft³ 5400
